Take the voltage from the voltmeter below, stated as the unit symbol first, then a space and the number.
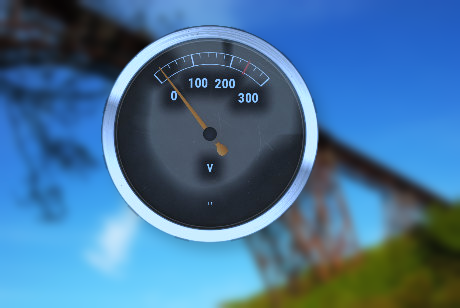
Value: V 20
